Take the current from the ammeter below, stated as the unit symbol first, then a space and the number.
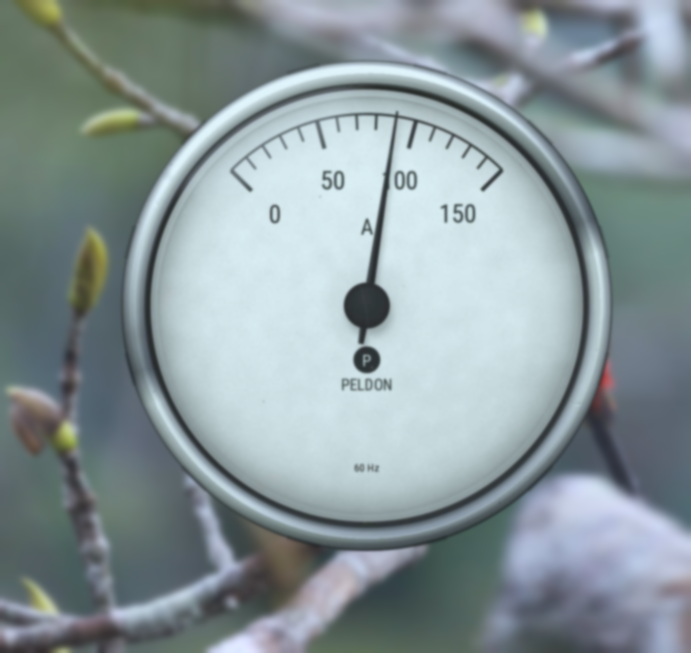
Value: A 90
